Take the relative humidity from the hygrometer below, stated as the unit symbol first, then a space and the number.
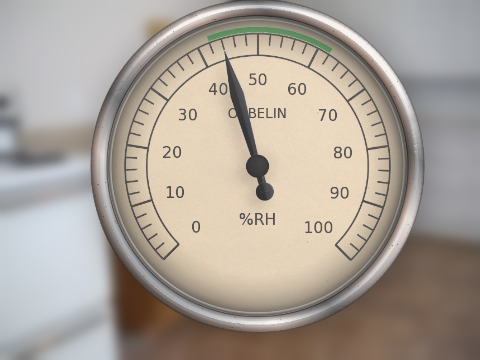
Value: % 44
